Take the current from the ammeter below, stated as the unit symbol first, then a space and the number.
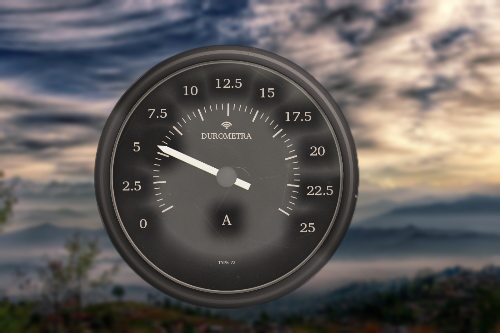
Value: A 5.5
